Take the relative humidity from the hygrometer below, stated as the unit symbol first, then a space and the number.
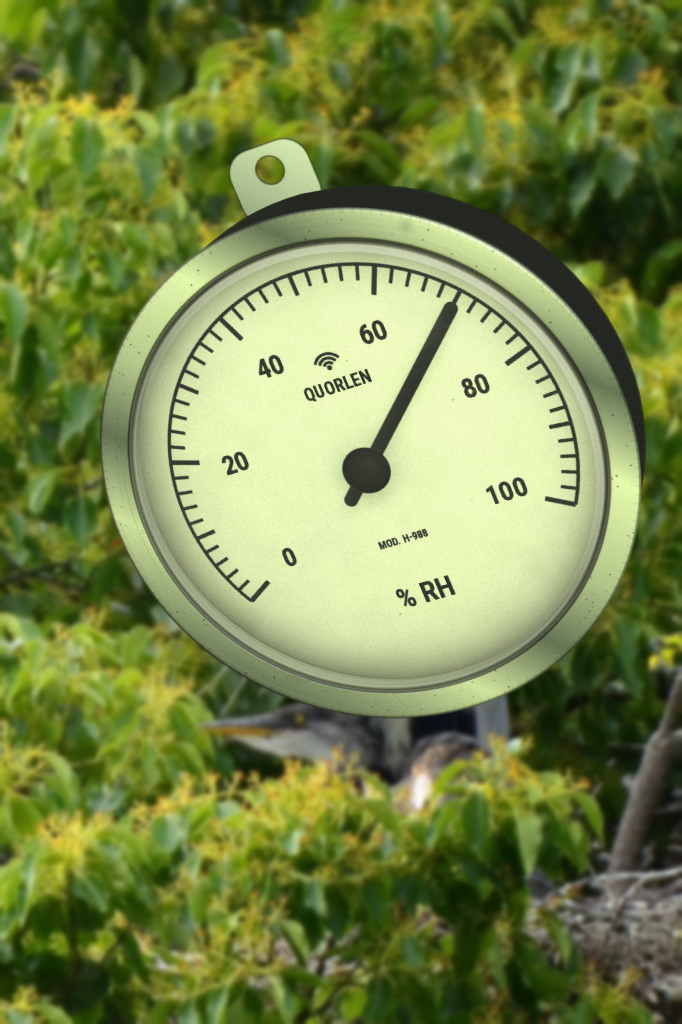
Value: % 70
